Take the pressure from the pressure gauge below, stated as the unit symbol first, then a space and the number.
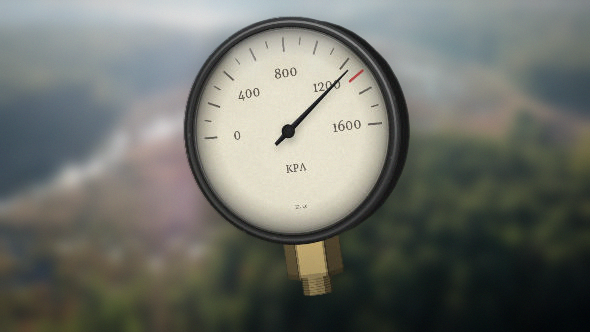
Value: kPa 1250
